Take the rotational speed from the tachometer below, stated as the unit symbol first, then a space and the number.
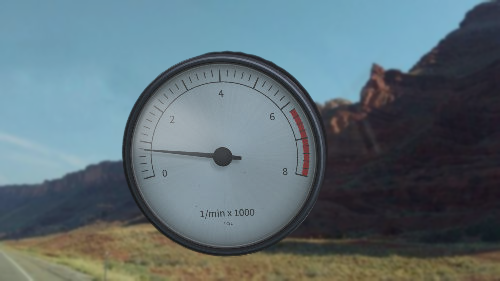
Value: rpm 800
